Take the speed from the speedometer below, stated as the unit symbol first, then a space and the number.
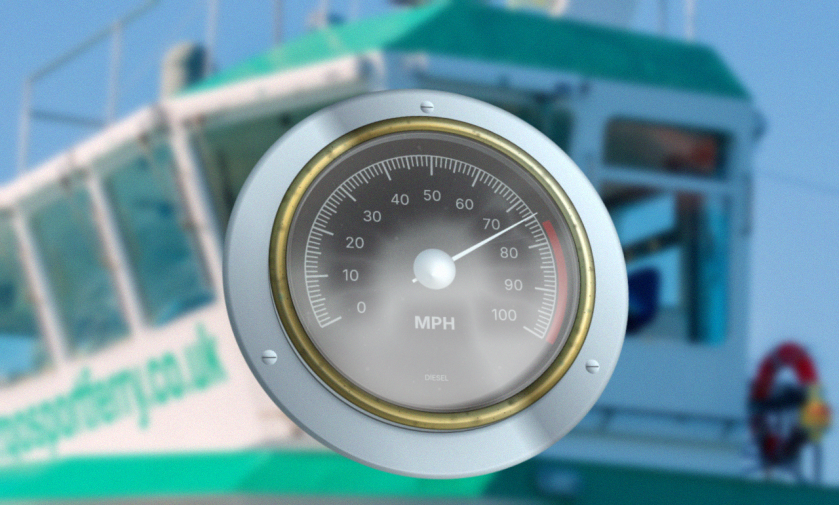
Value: mph 74
